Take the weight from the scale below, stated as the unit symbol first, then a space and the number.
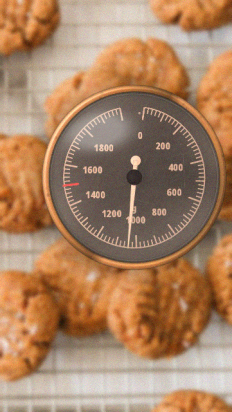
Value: g 1040
